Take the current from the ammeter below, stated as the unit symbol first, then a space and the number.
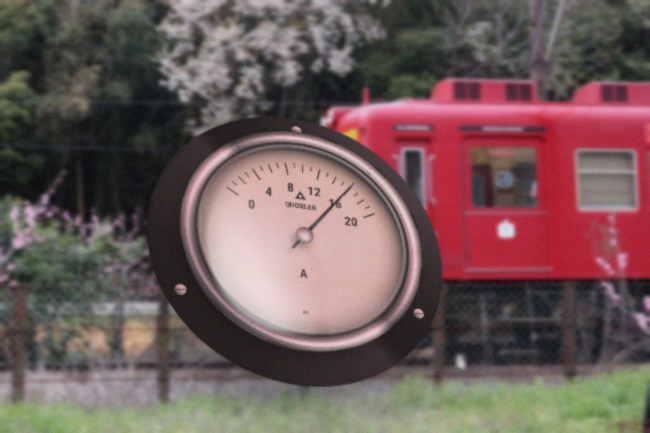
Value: A 16
